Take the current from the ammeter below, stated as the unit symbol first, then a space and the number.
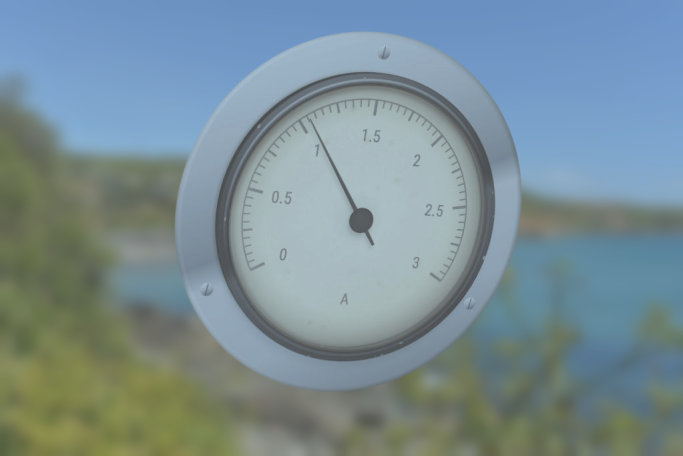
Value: A 1.05
